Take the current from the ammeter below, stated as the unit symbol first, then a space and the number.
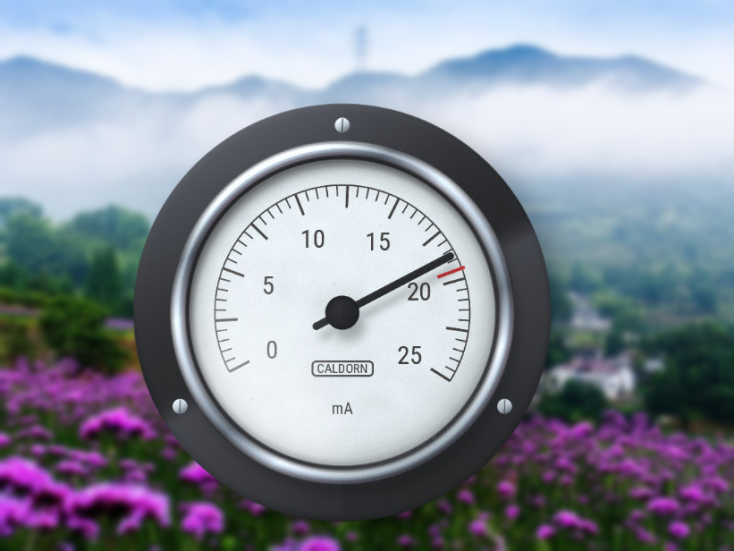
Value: mA 18.75
